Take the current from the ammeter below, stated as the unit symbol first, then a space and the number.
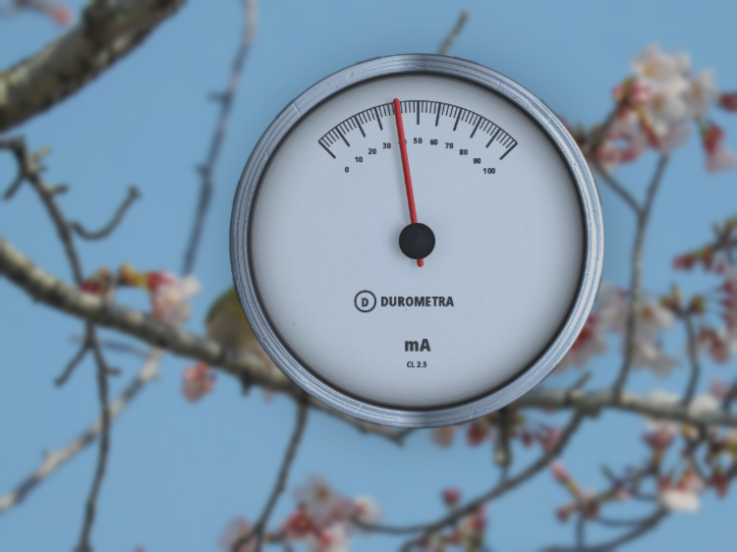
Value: mA 40
